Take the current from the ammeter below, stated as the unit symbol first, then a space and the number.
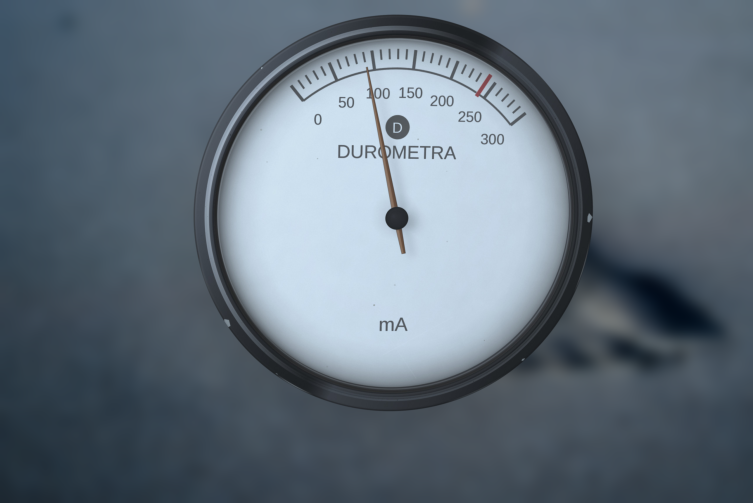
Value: mA 90
